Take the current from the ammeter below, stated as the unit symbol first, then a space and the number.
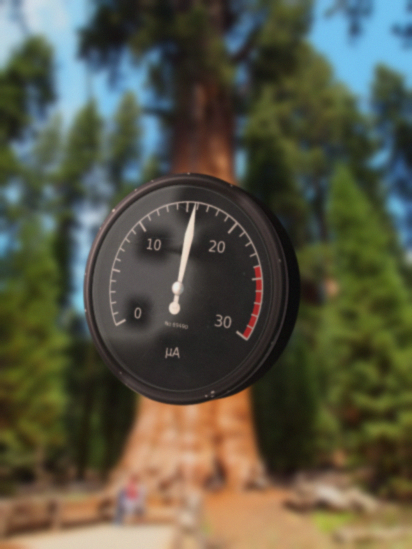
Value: µA 16
